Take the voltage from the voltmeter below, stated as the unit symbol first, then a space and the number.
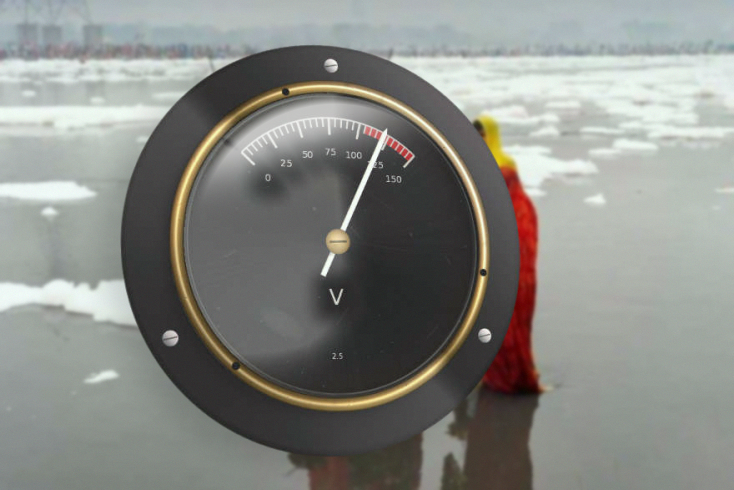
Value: V 120
